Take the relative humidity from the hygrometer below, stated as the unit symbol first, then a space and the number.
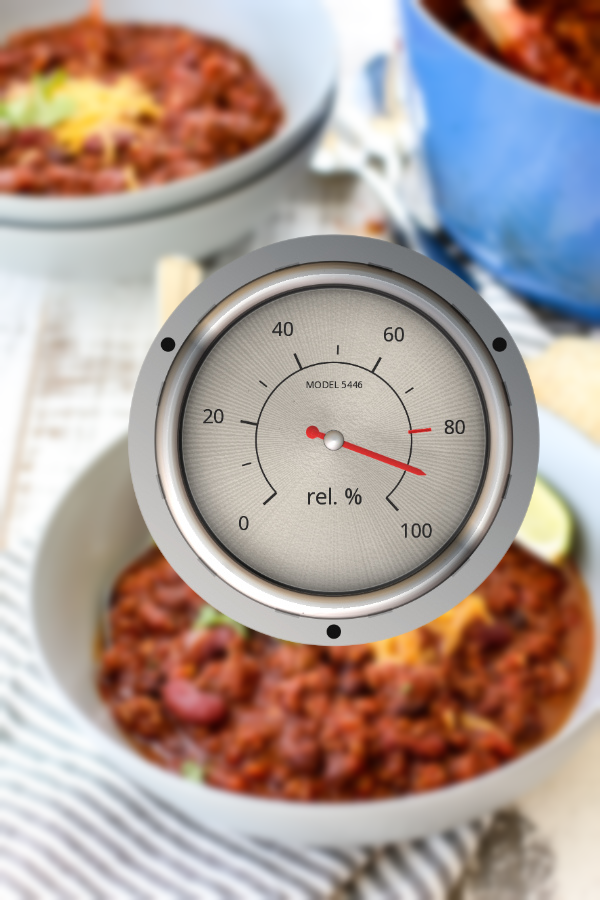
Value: % 90
